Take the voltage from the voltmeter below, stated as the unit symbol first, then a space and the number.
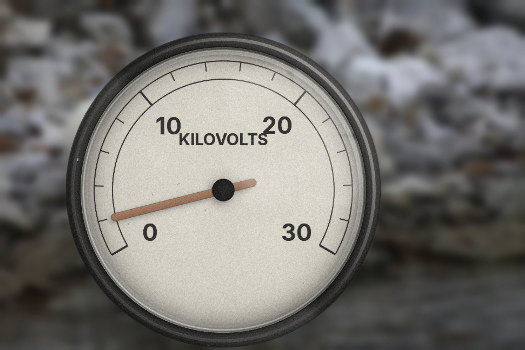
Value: kV 2
